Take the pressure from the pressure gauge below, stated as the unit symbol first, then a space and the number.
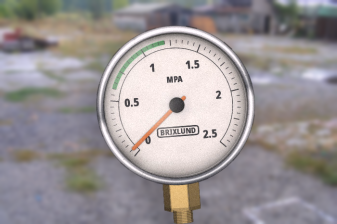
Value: MPa 0.05
